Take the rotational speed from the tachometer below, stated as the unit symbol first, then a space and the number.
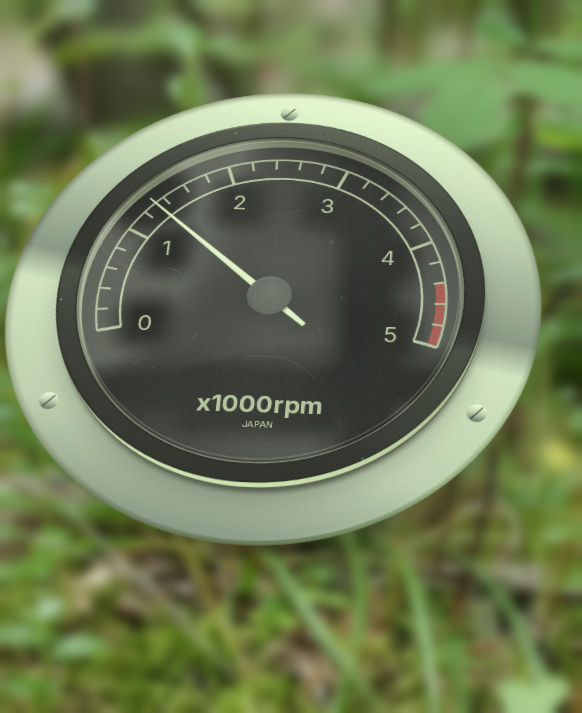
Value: rpm 1300
